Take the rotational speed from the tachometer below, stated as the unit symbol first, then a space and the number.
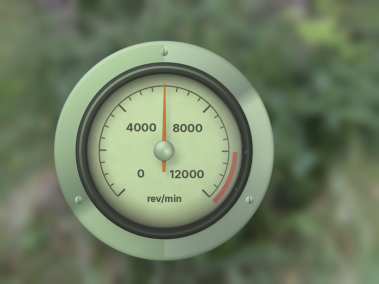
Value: rpm 6000
